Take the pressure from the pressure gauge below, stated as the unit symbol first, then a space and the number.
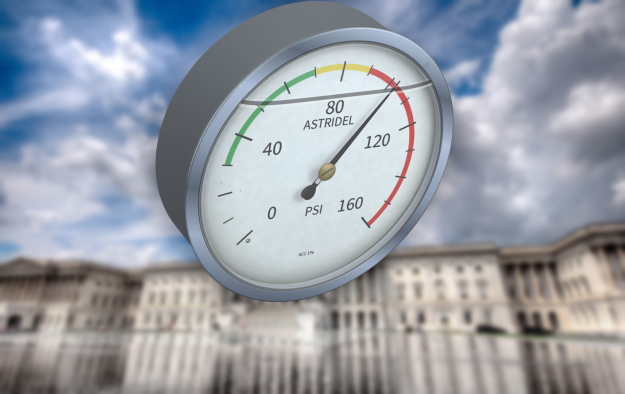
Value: psi 100
